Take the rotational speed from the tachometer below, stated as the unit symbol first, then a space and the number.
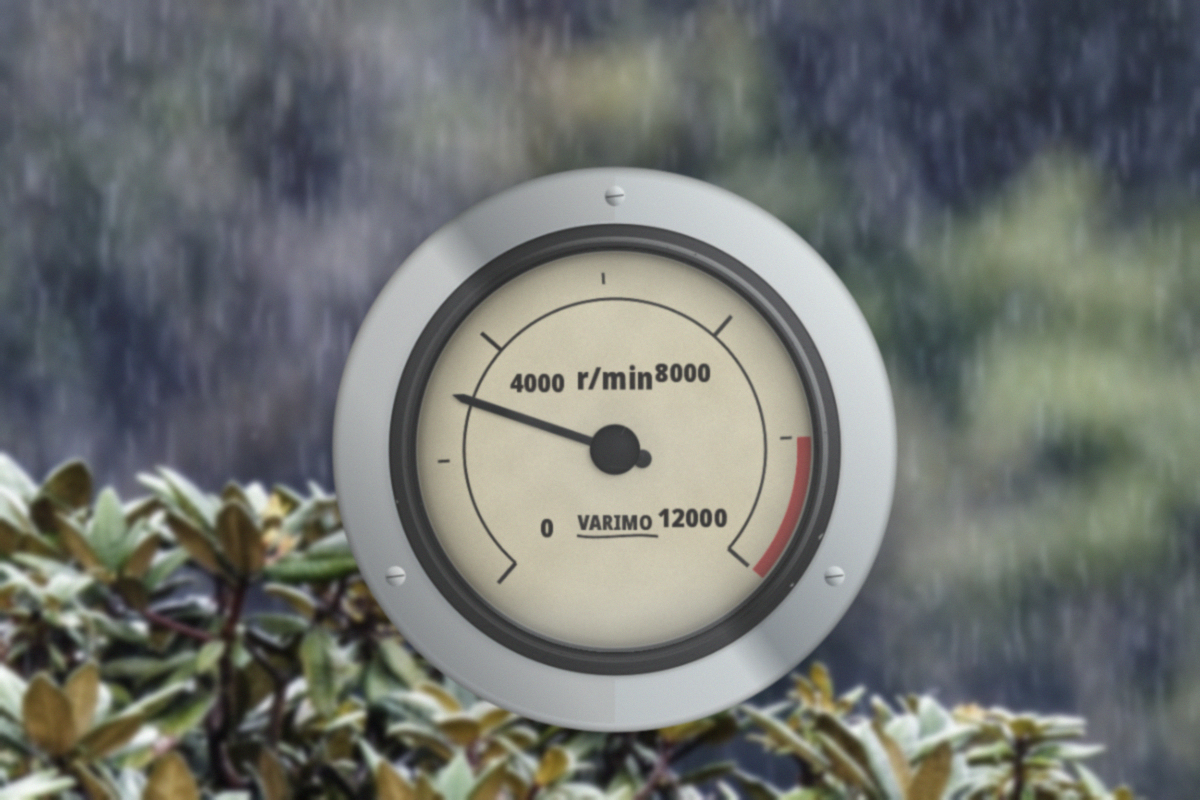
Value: rpm 3000
